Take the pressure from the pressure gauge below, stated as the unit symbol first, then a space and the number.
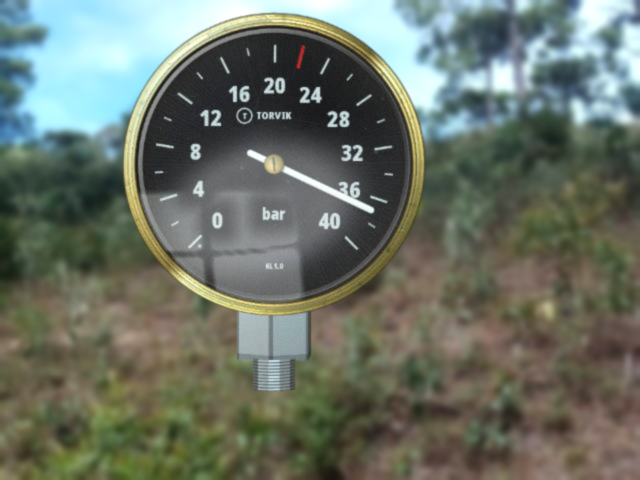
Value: bar 37
